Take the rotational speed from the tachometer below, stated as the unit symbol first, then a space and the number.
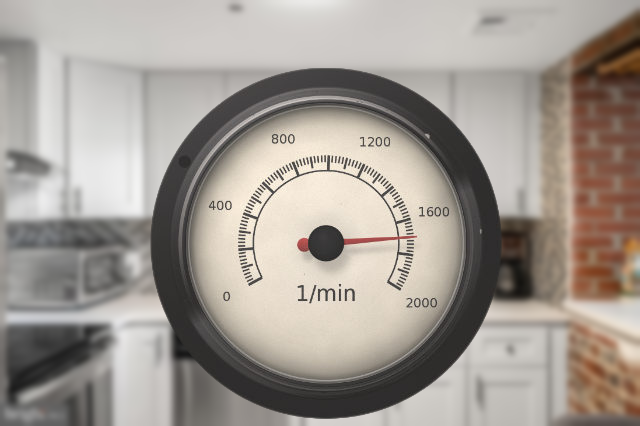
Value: rpm 1700
